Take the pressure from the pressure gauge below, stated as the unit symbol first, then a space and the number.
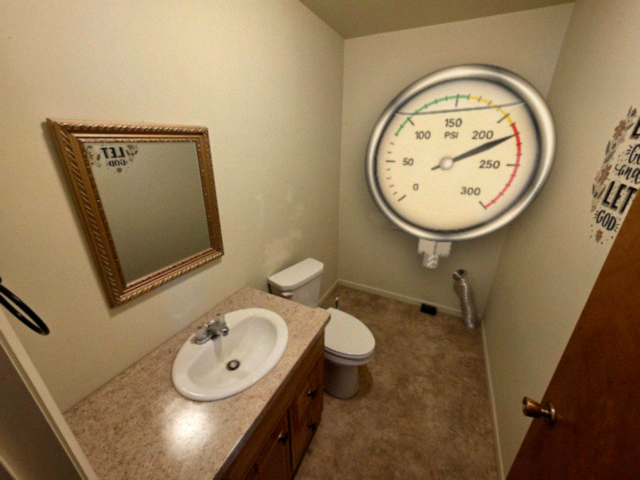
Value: psi 220
